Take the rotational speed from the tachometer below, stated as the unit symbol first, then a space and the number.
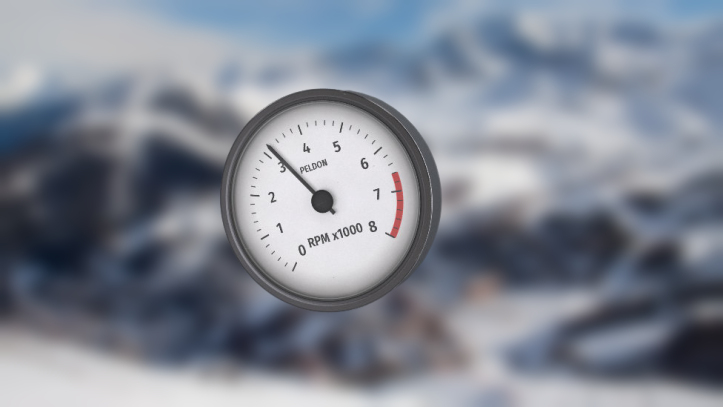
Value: rpm 3200
